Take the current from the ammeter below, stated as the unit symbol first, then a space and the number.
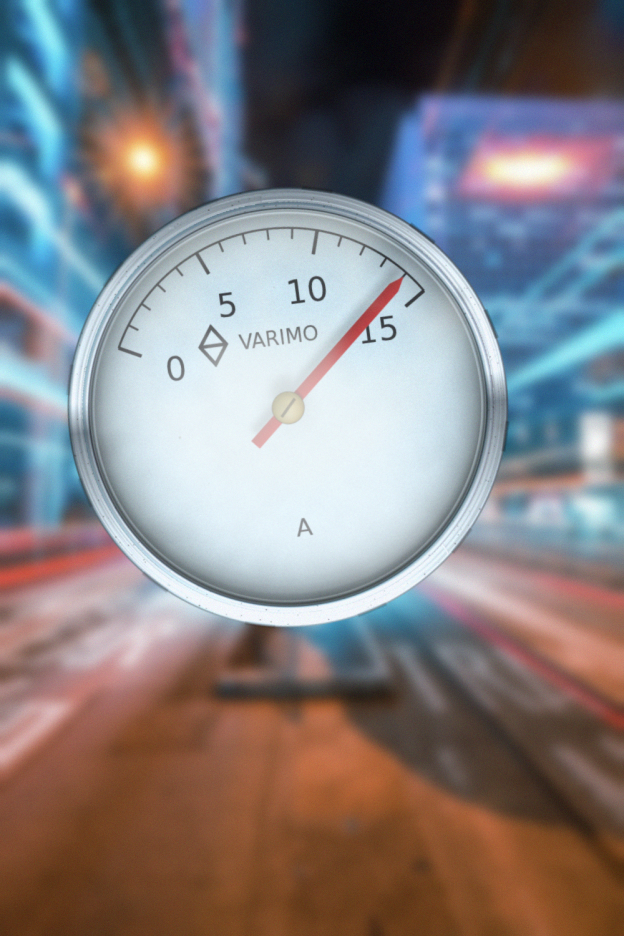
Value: A 14
